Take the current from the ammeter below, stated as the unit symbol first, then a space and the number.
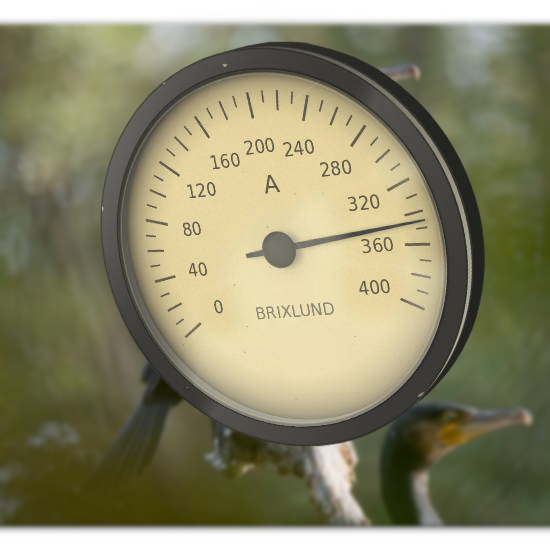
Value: A 345
